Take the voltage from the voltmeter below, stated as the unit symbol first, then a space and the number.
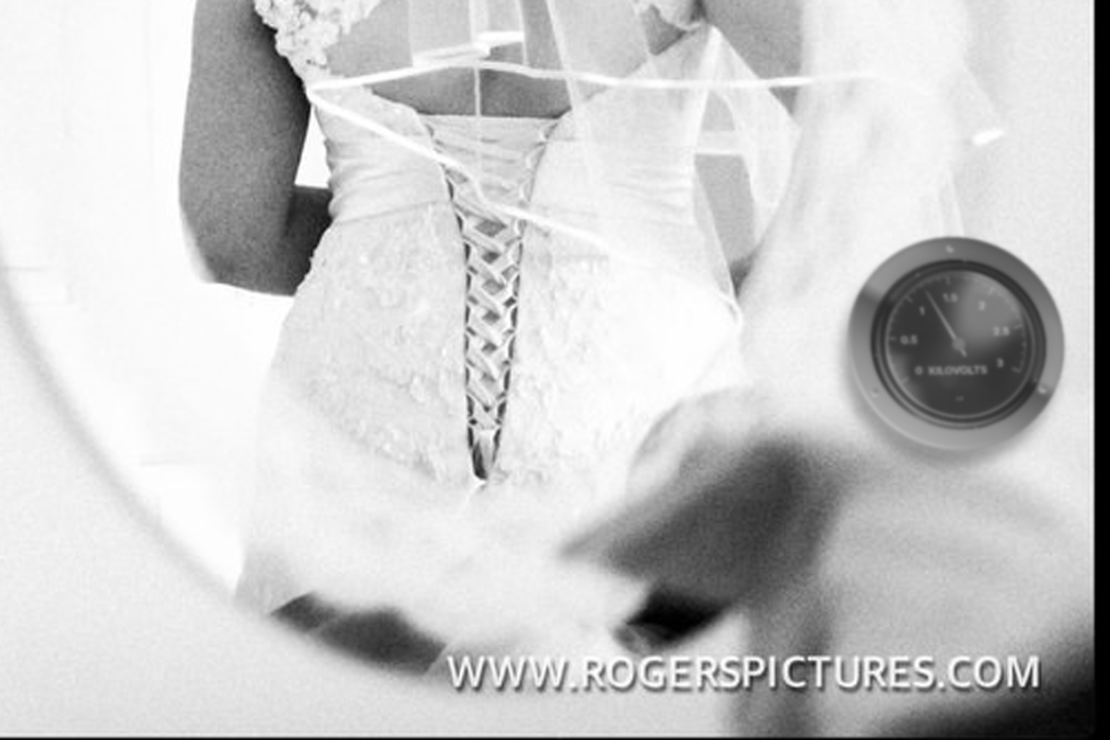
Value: kV 1.2
